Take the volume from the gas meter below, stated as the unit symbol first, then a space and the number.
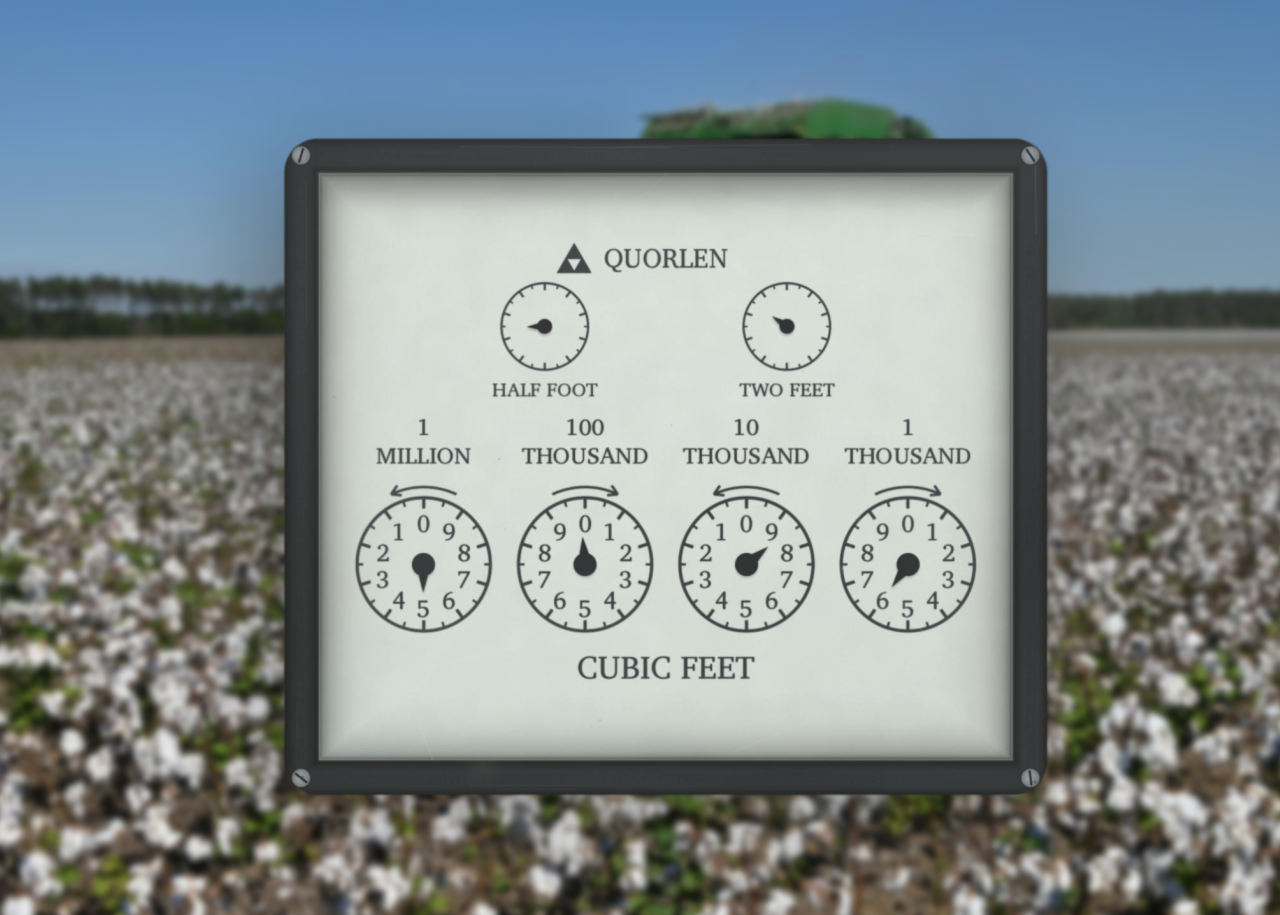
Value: ft³ 498600
